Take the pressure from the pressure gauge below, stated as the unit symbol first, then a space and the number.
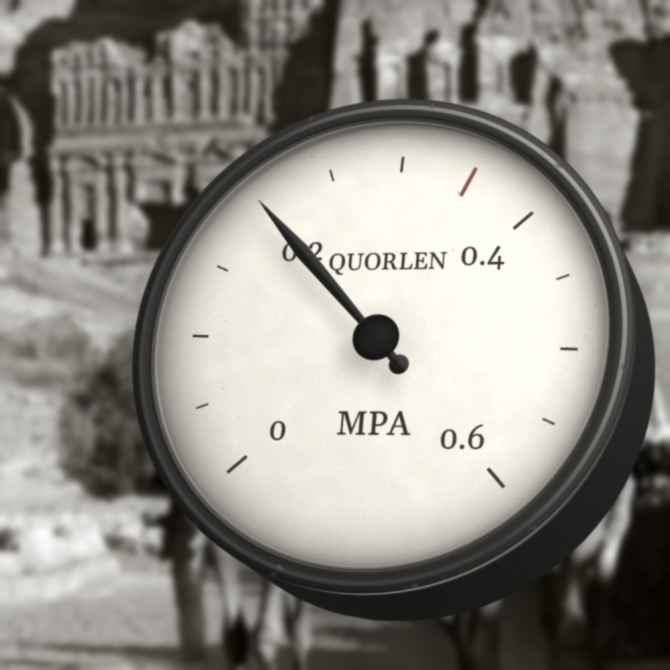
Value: MPa 0.2
